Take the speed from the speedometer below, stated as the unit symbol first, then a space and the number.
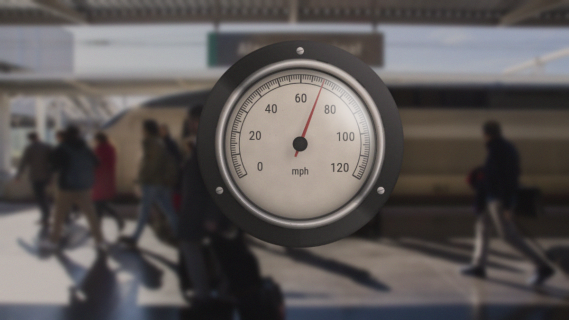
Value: mph 70
